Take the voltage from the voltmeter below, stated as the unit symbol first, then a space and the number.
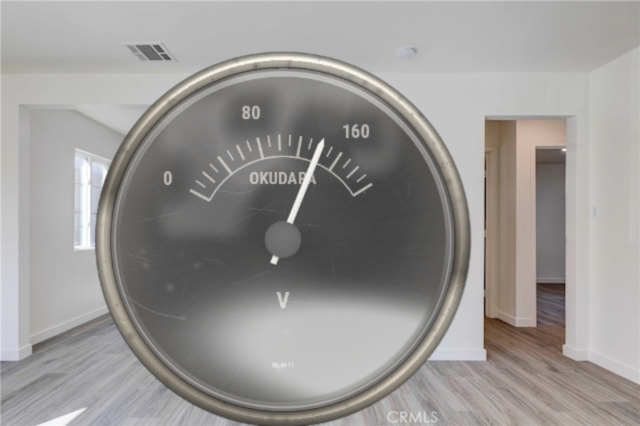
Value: V 140
